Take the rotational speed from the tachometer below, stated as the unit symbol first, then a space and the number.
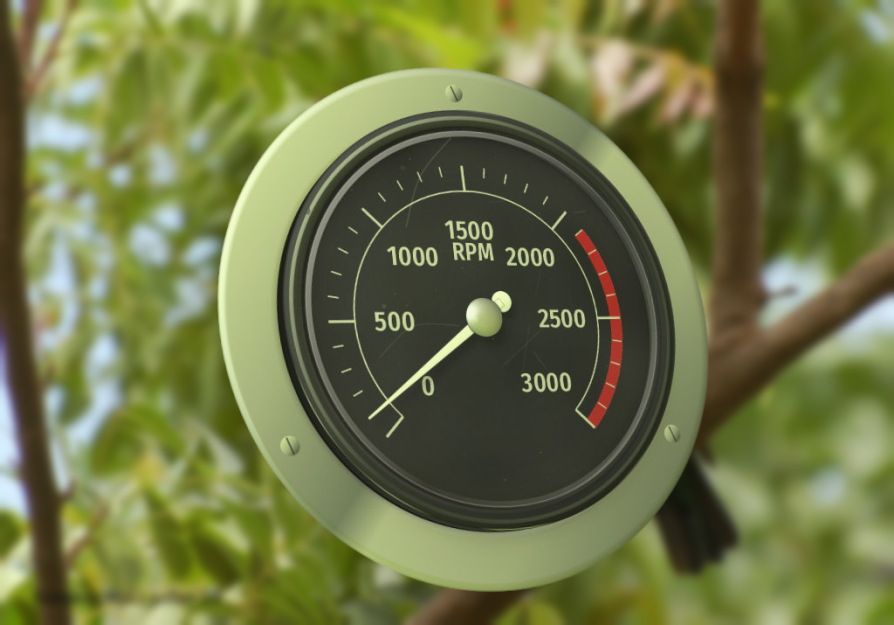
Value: rpm 100
